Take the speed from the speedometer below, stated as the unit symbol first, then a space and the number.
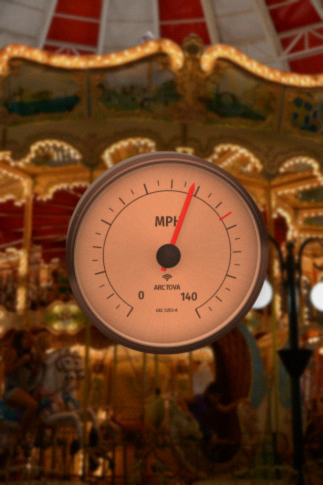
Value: mph 77.5
